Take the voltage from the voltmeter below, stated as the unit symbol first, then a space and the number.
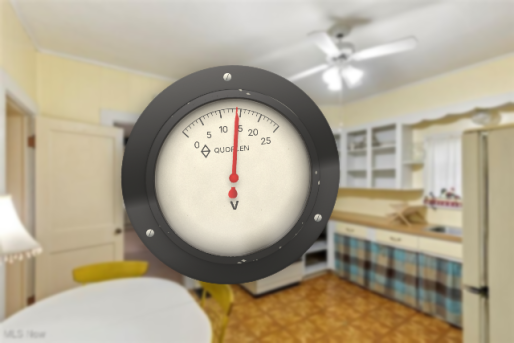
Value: V 14
